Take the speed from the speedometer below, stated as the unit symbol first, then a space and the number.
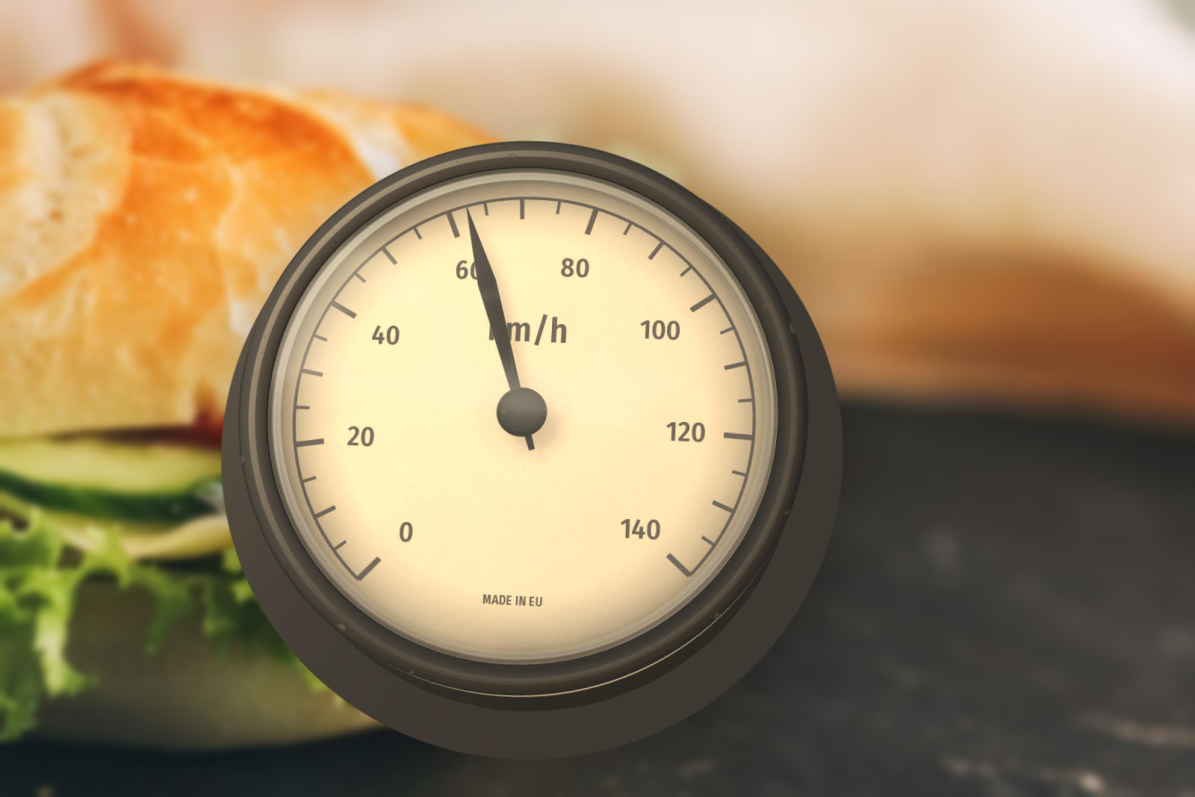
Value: km/h 62.5
